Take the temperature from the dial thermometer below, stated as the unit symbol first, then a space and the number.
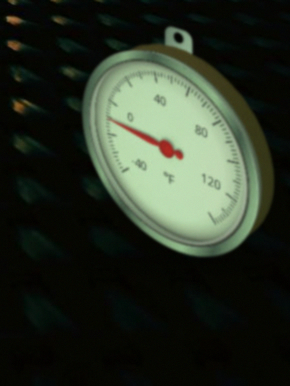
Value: °F -10
